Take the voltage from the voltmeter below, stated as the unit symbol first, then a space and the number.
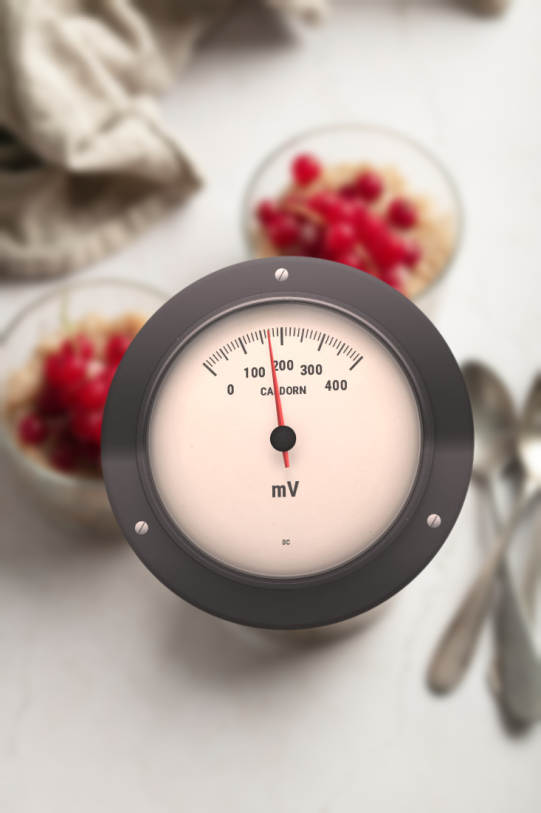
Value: mV 170
